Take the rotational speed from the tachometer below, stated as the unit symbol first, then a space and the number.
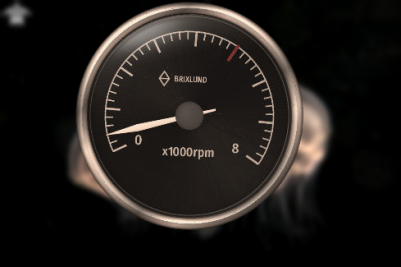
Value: rpm 400
